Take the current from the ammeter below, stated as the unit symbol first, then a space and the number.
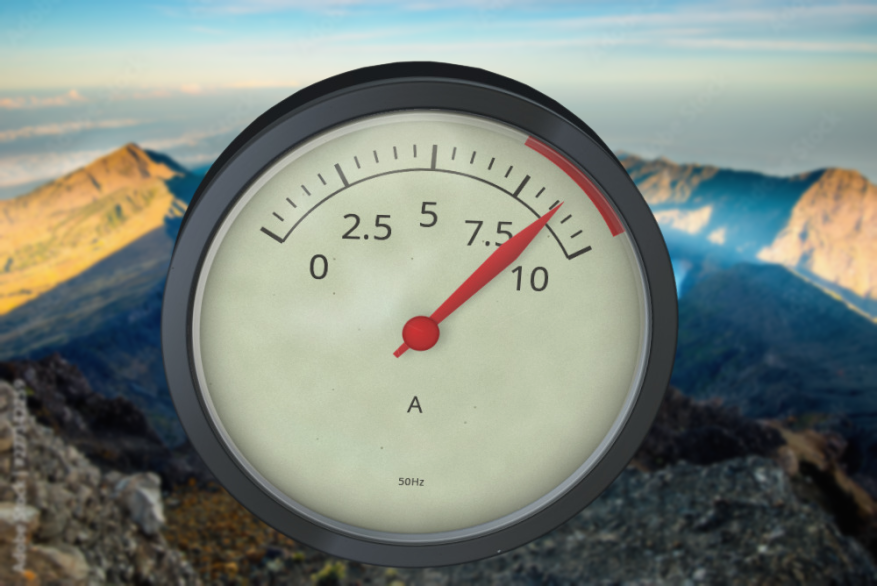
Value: A 8.5
